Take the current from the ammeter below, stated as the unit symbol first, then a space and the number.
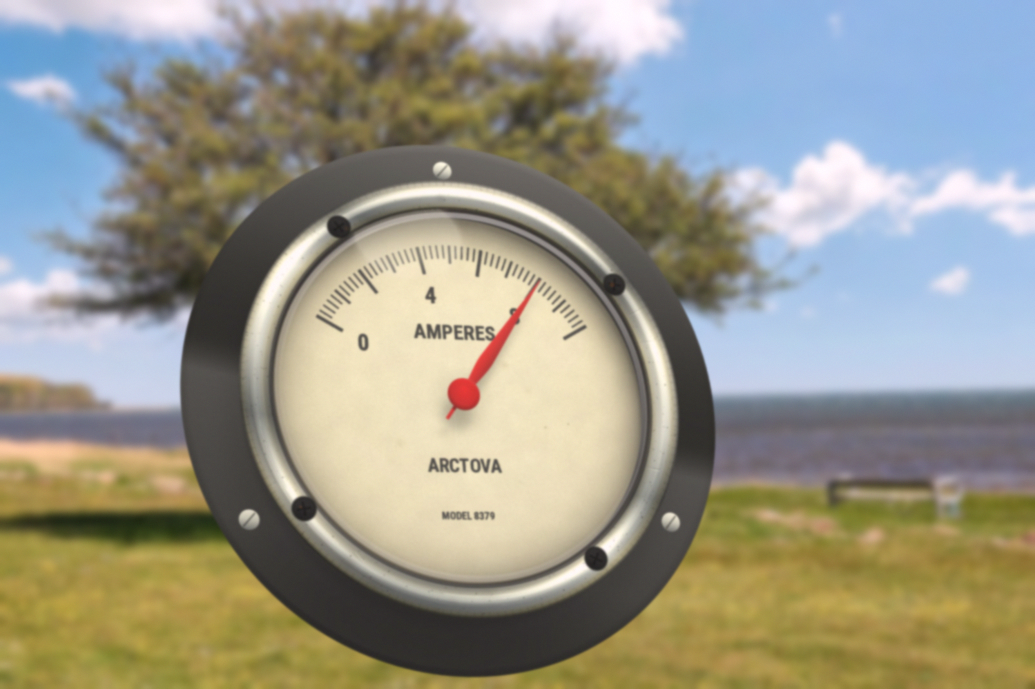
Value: A 8
